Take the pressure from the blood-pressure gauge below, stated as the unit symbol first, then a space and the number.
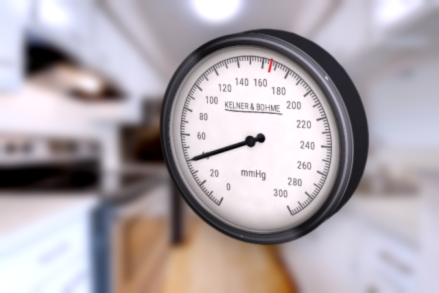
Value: mmHg 40
